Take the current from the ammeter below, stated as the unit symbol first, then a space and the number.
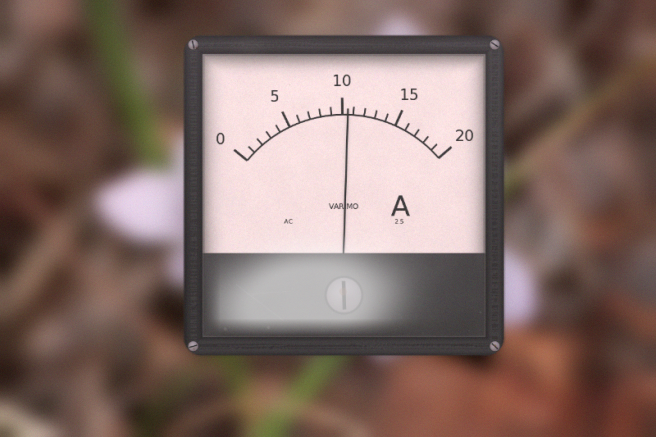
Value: A 10.5
